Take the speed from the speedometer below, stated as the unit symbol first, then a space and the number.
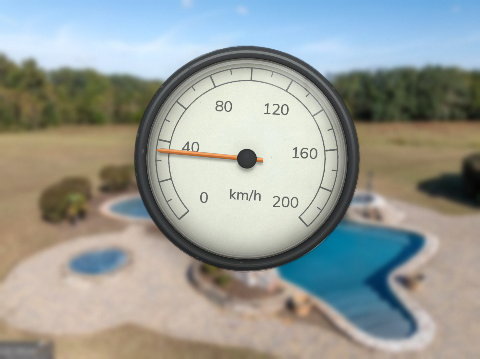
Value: km/h 35
